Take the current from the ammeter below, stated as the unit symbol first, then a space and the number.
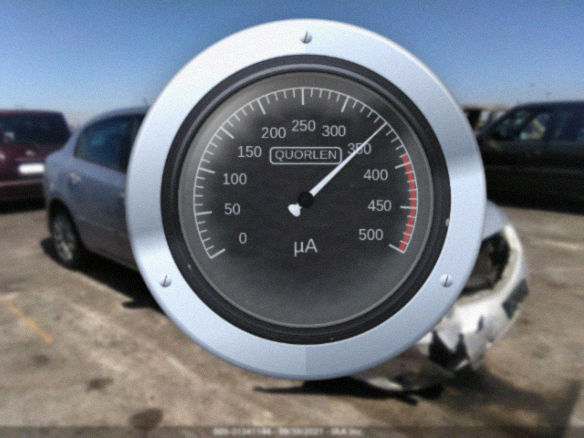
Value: µA 350
